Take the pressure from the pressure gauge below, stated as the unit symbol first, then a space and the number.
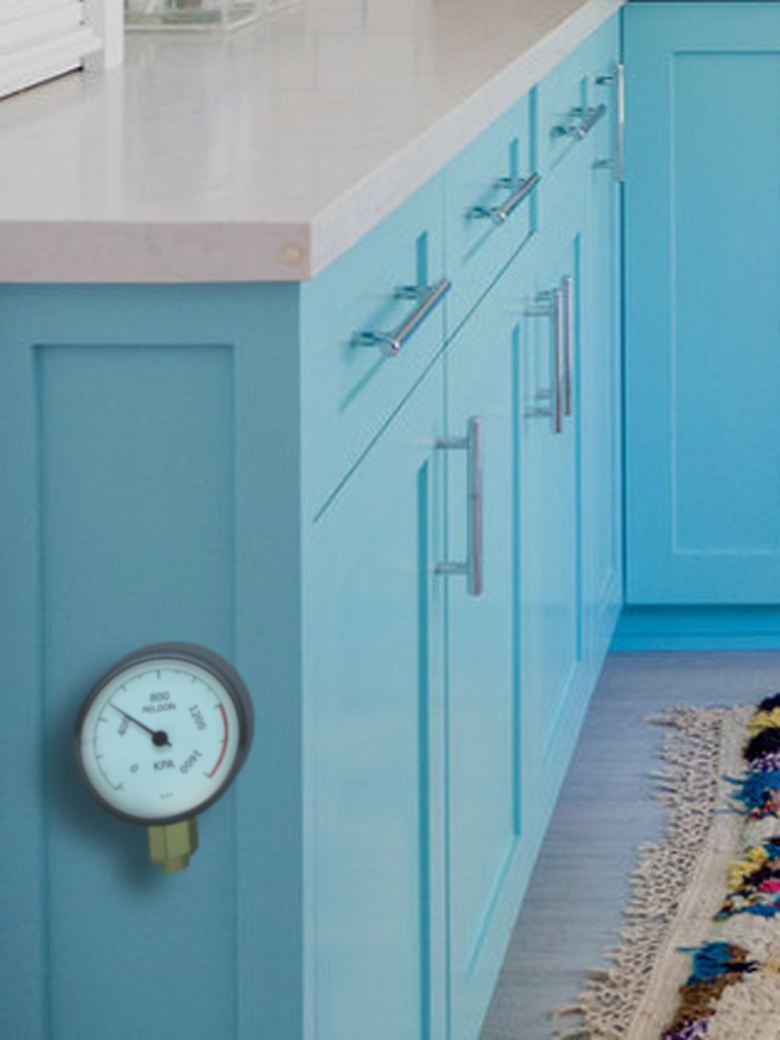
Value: kPa 500
